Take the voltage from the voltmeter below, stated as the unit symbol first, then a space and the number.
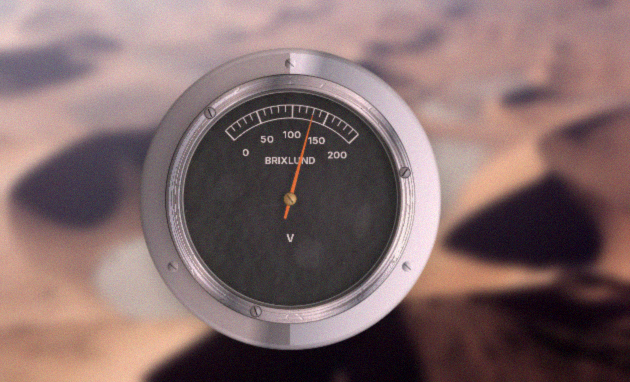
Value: V 130
